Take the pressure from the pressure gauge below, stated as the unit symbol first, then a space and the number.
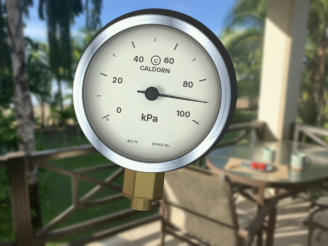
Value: kPa 90
